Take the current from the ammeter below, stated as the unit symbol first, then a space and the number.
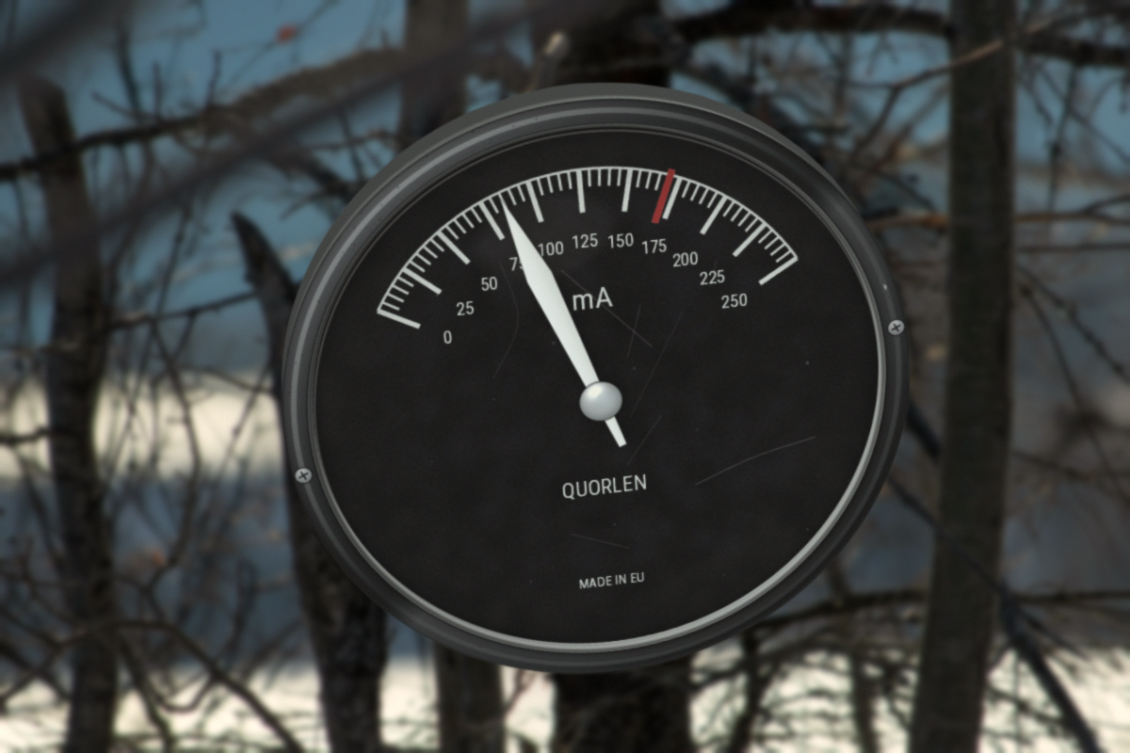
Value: mA 85
